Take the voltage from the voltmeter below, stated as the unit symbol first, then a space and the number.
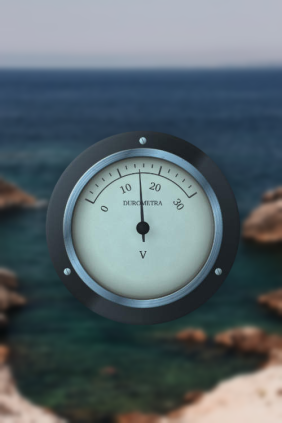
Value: V 15
